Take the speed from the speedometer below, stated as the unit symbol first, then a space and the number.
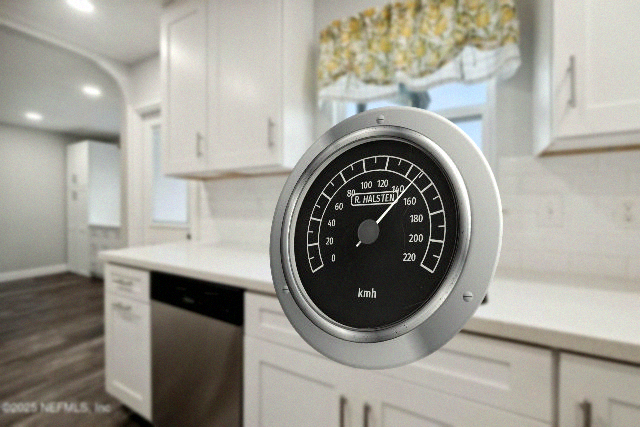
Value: km/h 150
